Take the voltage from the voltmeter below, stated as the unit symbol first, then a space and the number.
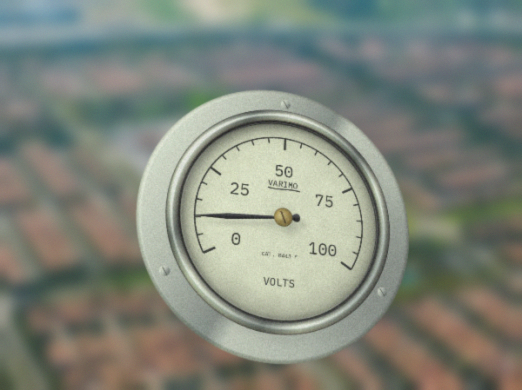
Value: V 10
